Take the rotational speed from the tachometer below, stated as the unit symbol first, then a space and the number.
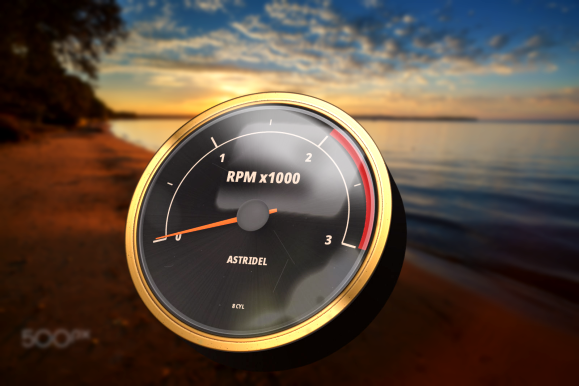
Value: rpm 0
